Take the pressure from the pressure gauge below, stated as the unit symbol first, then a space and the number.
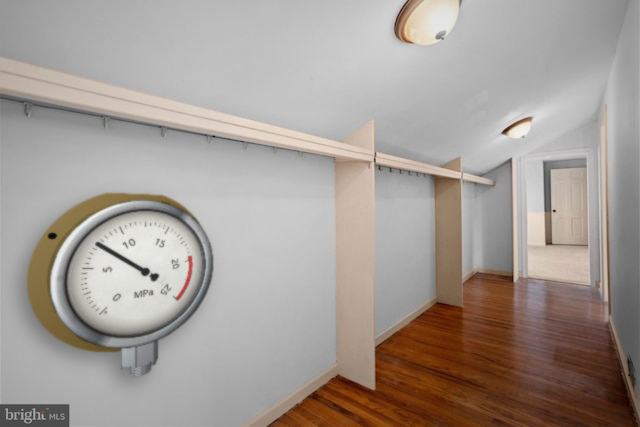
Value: MPa 7.5
